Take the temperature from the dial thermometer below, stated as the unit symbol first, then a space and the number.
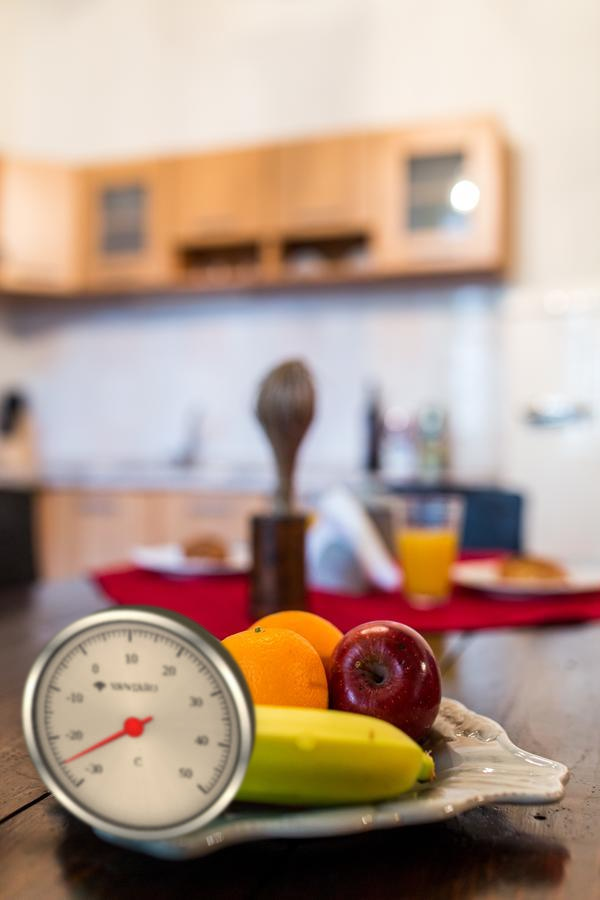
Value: °C -25
